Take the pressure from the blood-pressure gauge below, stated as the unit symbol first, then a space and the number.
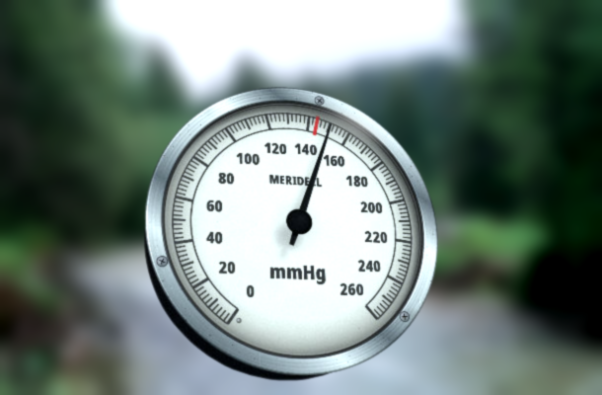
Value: mmHg 150
